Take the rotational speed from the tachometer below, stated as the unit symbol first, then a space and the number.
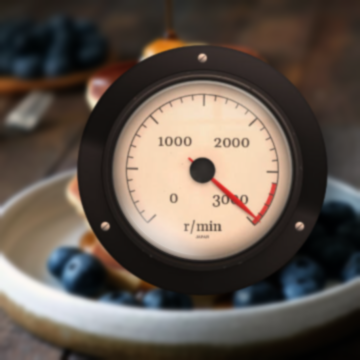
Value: rpm 2950
